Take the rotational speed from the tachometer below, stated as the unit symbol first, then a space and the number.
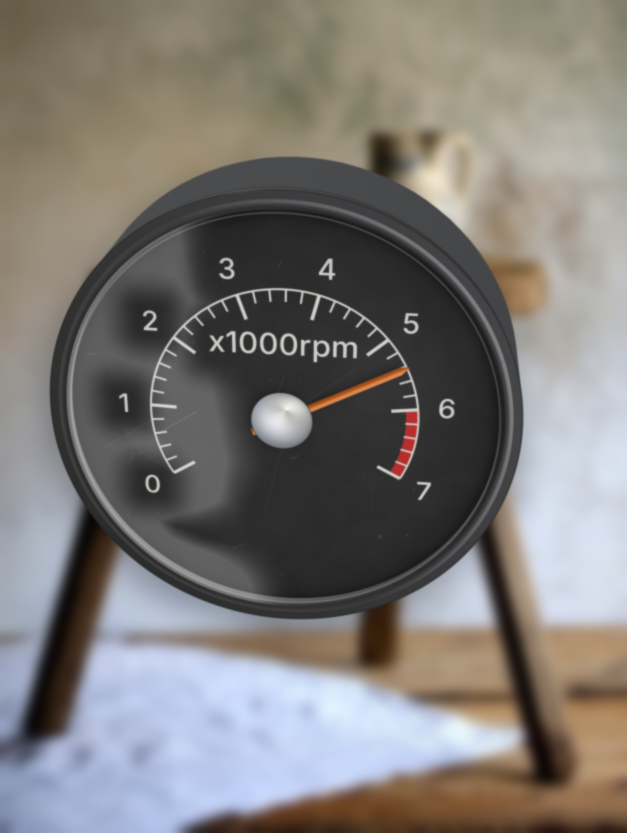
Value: rpm 5400
